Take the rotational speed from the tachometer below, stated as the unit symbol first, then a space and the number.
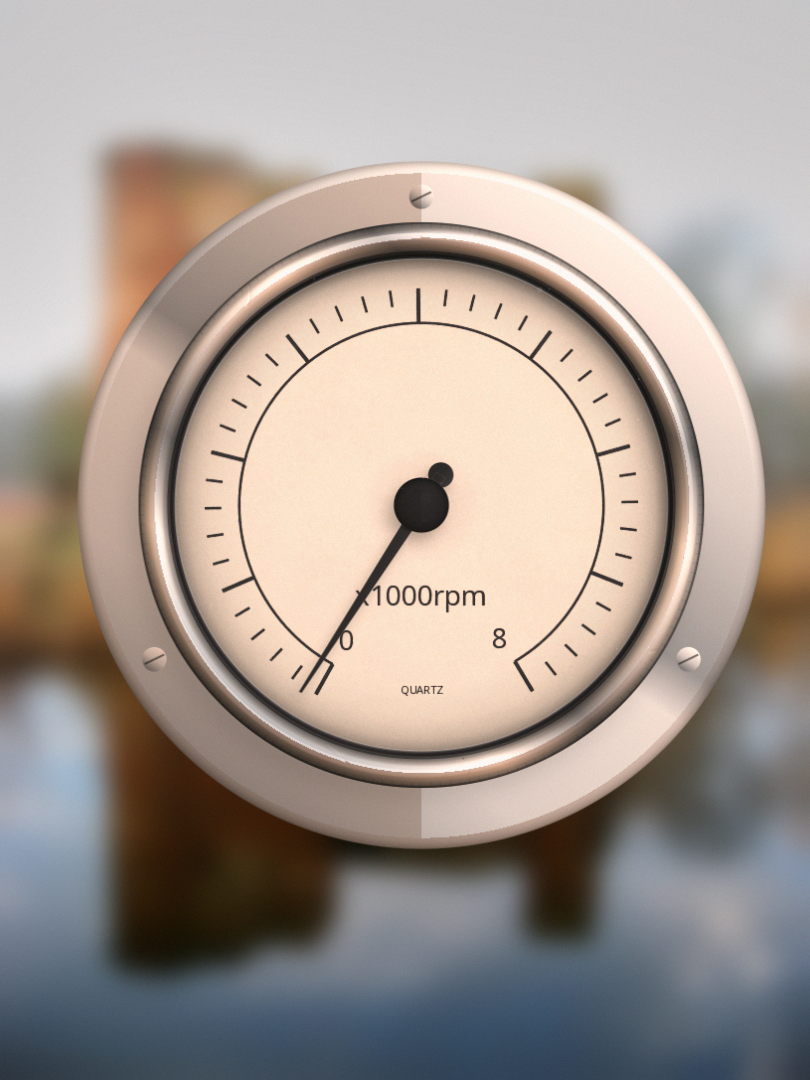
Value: rpm 100
